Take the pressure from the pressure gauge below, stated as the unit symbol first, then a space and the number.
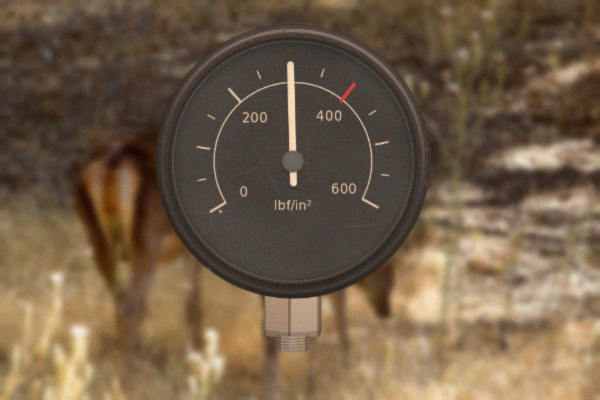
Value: psi 300
